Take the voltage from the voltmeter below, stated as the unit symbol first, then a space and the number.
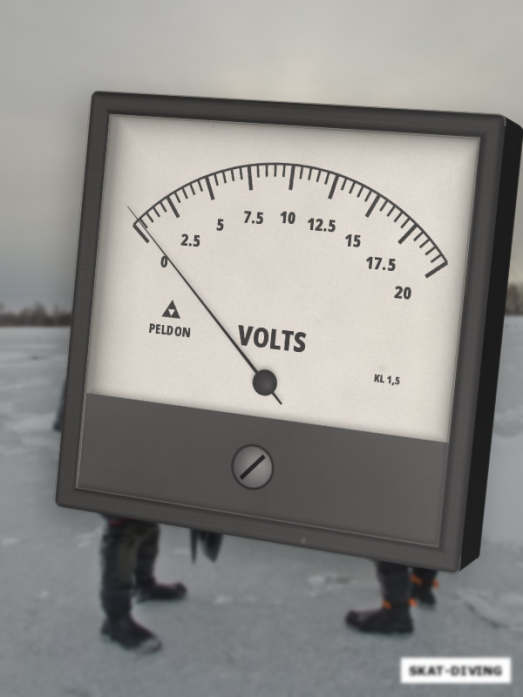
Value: V 0.5
